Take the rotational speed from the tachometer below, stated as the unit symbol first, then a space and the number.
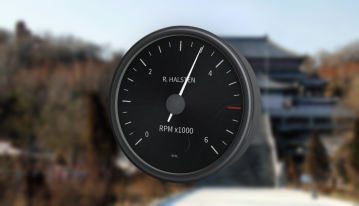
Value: rpm 3500
